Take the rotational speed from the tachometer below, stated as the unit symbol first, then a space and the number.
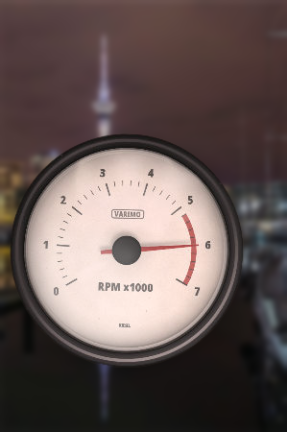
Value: rpm 6000
